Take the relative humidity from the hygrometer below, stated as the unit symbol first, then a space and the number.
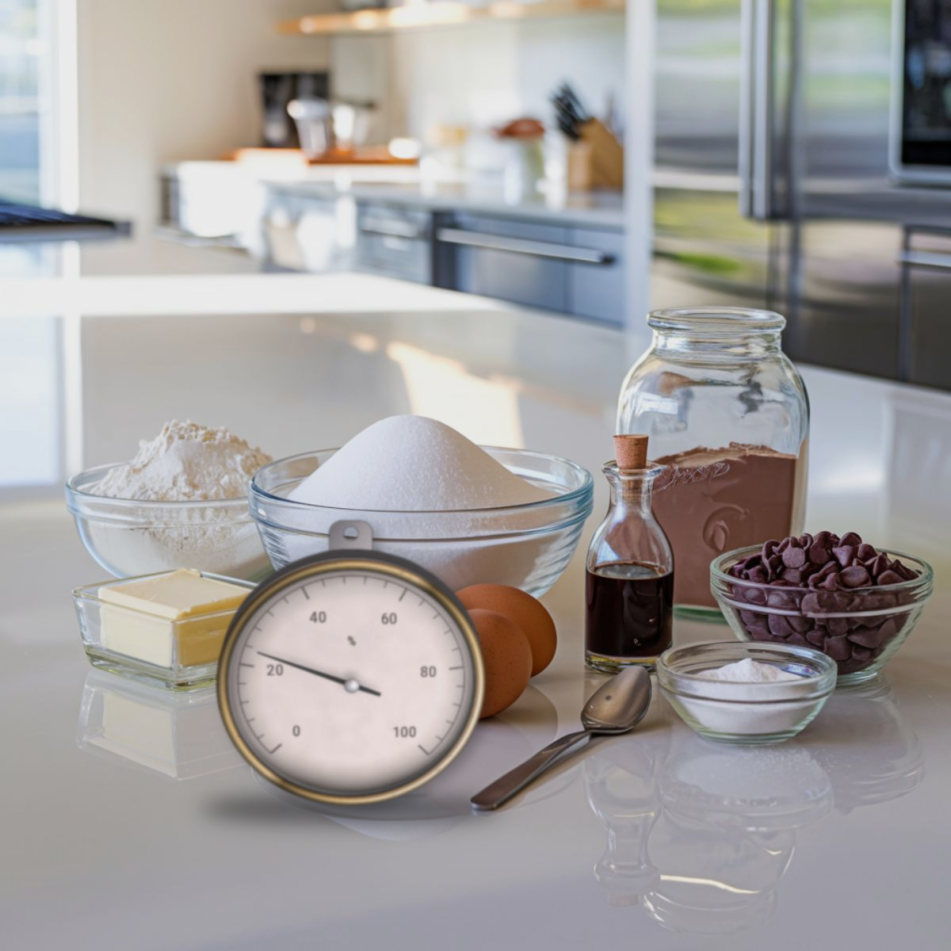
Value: % 24
